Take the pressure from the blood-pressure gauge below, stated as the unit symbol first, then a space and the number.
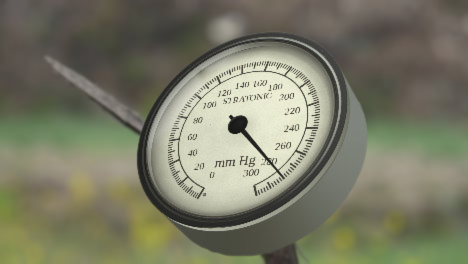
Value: mmHg 280
